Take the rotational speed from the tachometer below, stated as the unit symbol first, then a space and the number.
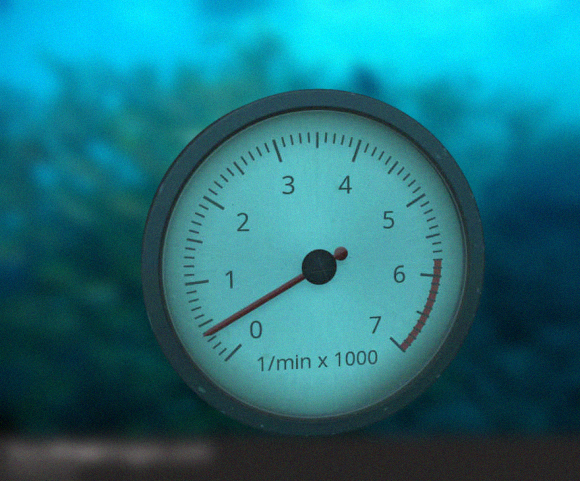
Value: rpm 400
